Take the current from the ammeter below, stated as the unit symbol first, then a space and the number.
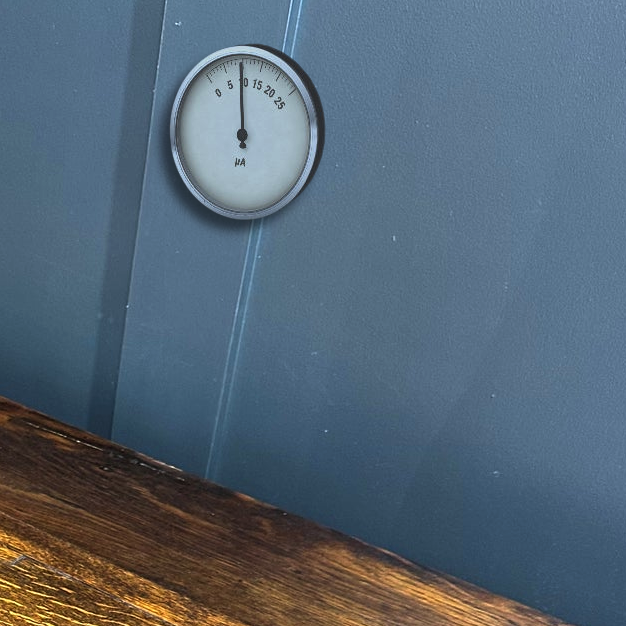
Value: µA 10
